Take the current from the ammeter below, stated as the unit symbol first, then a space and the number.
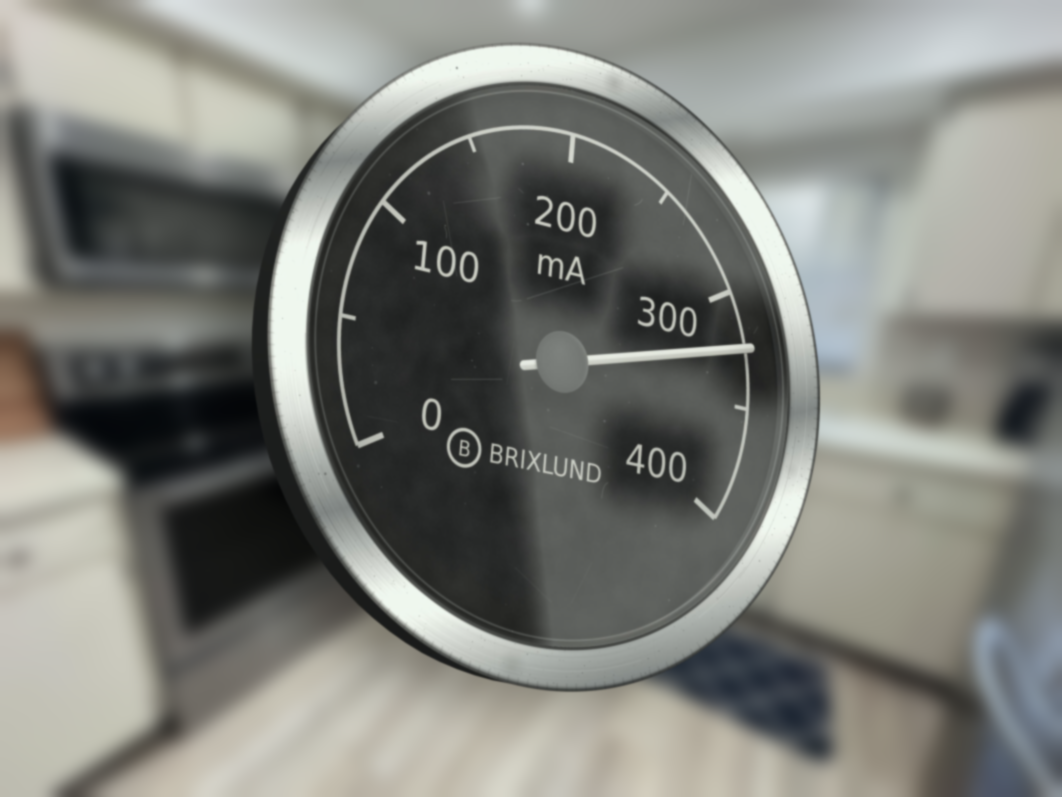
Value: mA 325
